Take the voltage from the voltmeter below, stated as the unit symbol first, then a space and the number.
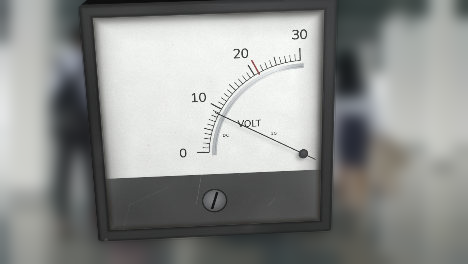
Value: V 9
